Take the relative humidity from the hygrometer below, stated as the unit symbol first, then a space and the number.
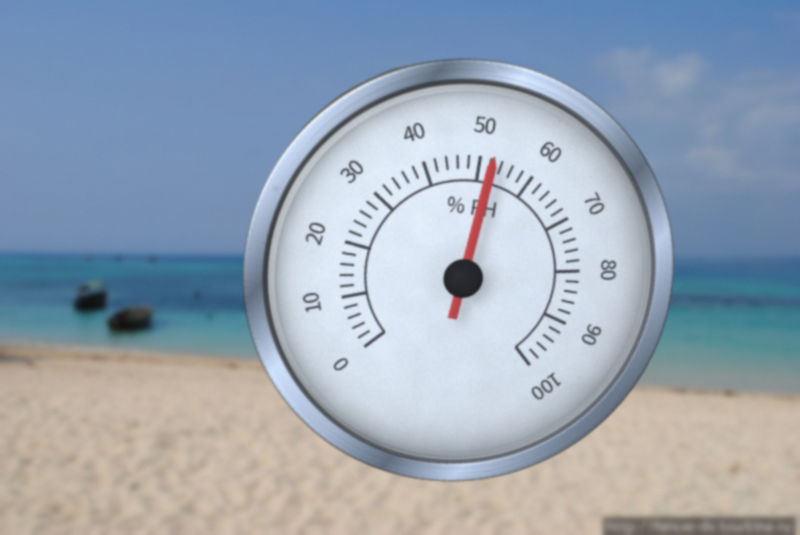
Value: % 52
